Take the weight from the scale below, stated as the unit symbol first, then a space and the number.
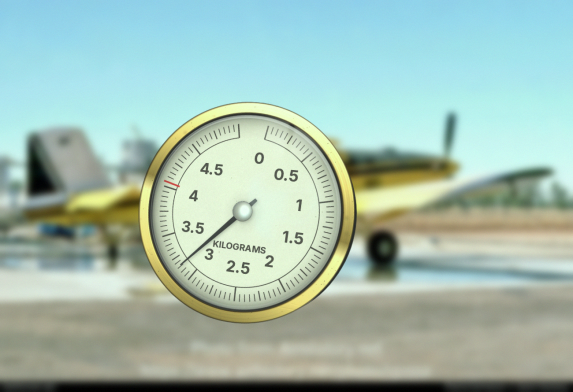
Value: kg 3.15
